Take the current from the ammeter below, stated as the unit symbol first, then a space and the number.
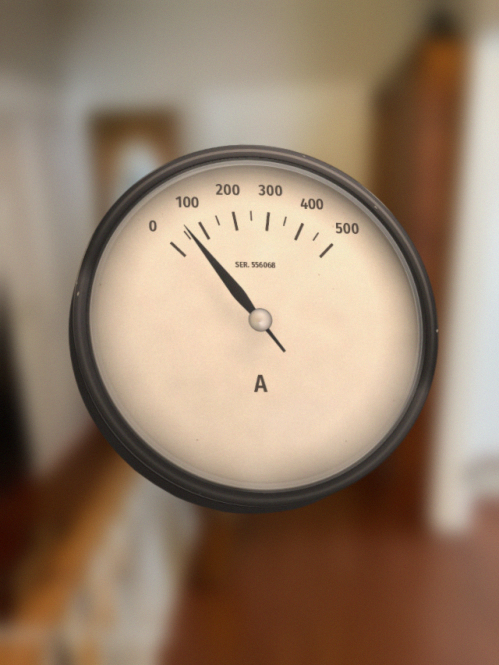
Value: A 50
